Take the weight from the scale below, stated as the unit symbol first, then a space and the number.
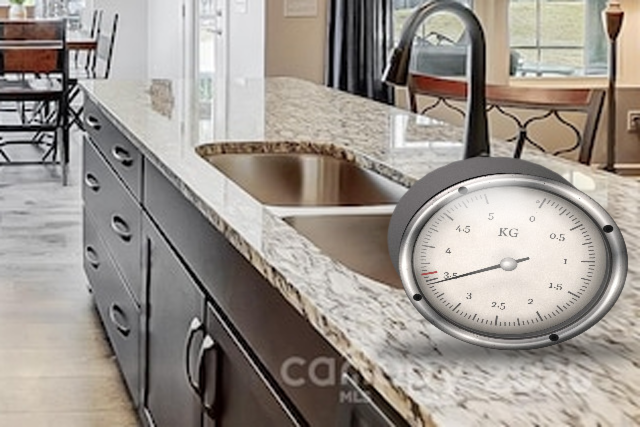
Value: kg 3.5
